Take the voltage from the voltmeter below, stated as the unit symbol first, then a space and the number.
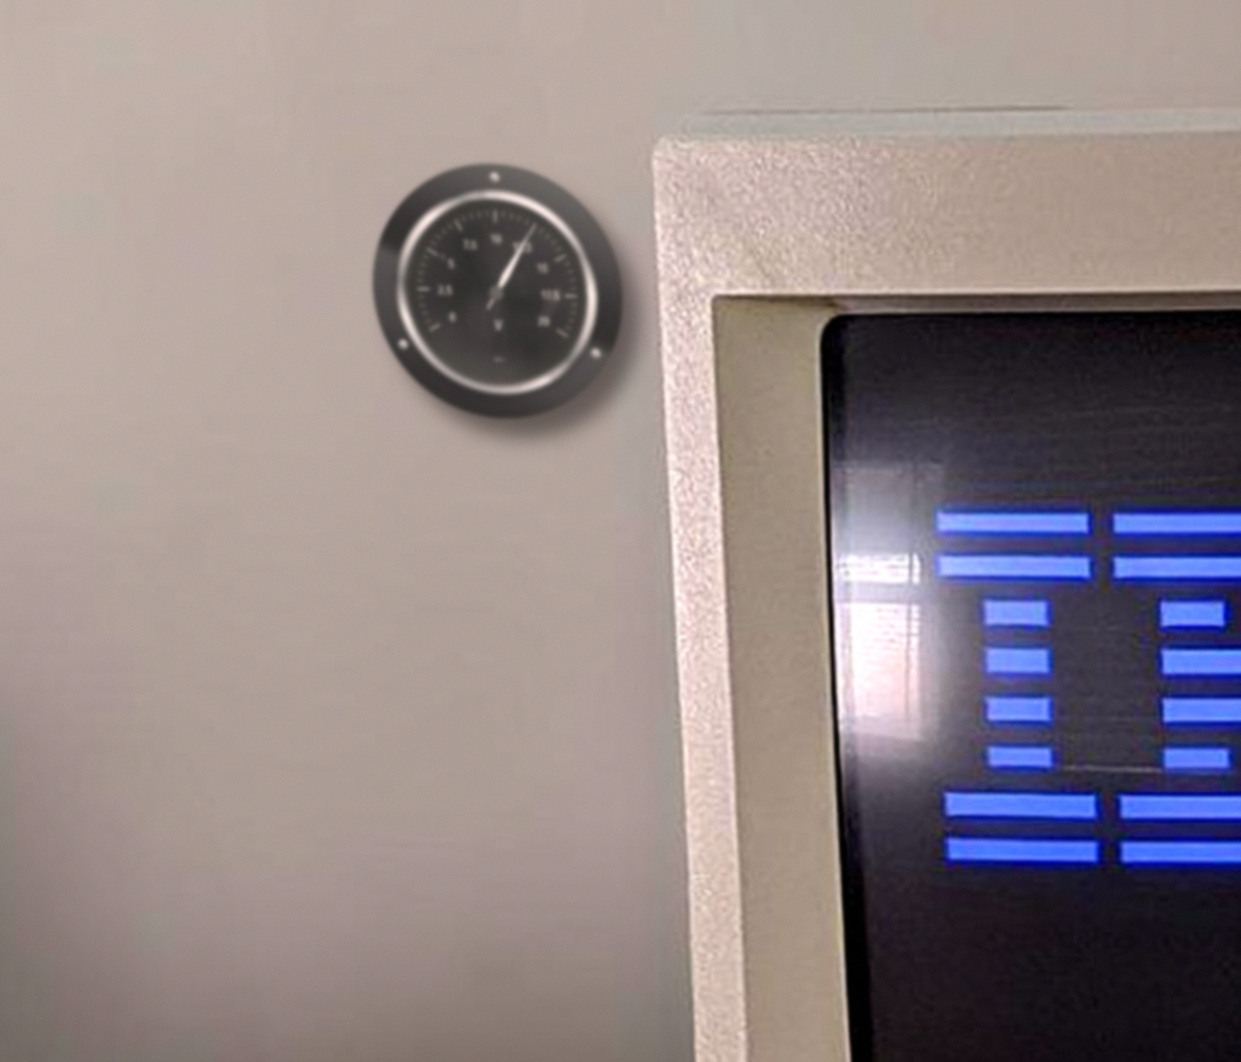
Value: V 12.5
